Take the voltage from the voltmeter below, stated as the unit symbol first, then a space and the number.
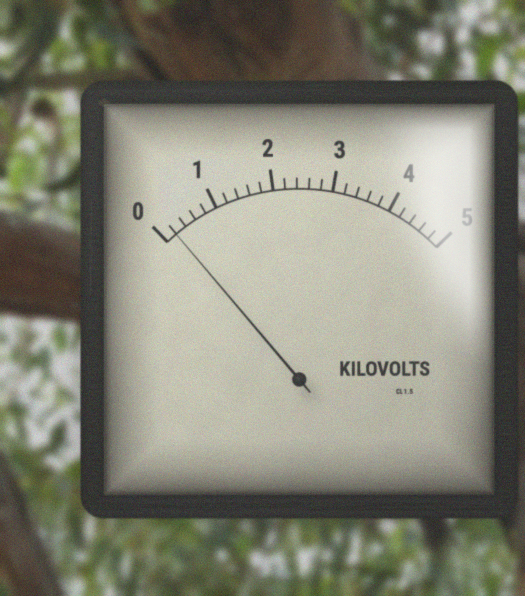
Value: kV 0.2
